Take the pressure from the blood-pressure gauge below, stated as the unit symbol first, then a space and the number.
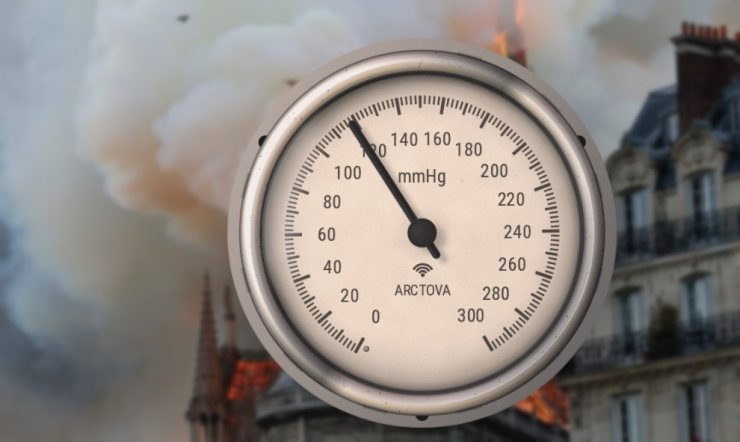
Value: mmHg 118
